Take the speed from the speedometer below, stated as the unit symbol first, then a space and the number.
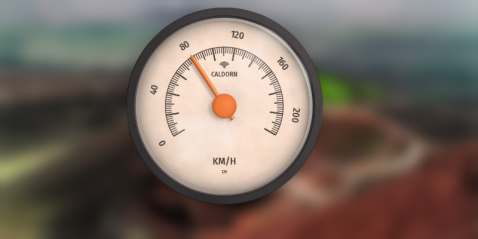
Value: km/h 80
